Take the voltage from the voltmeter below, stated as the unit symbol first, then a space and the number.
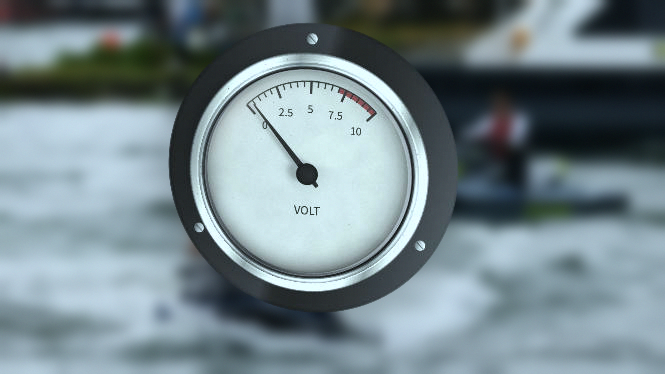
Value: V 0.5
